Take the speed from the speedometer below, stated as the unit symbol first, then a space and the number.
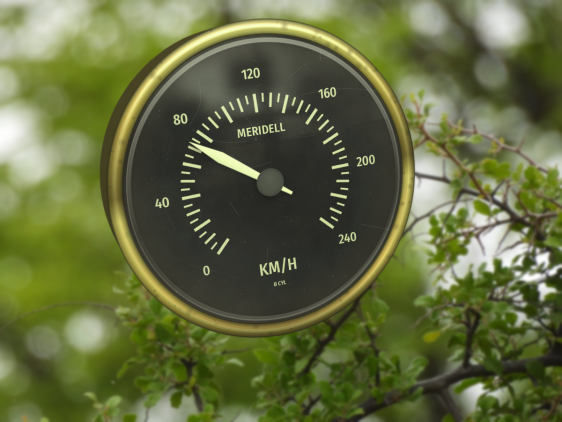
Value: km/h 72.5
